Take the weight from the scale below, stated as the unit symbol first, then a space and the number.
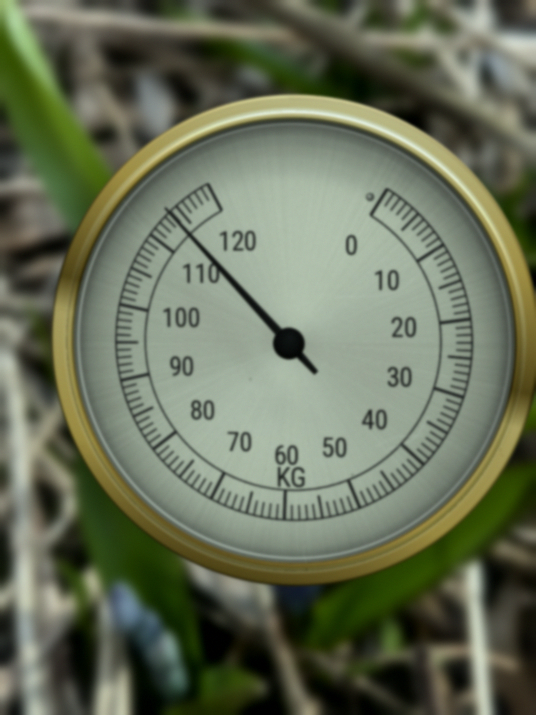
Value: kg 114
